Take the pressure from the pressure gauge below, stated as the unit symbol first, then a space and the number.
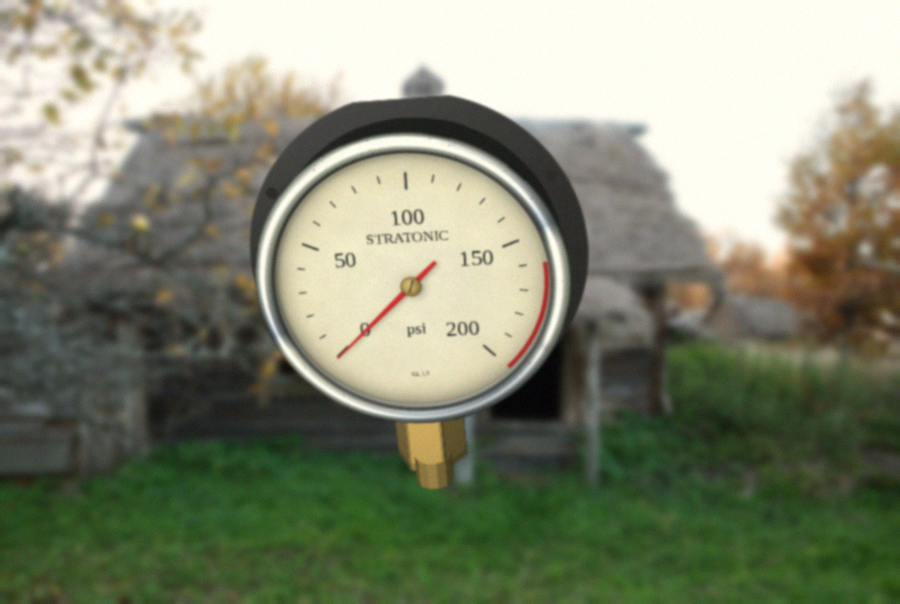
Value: psi 0
